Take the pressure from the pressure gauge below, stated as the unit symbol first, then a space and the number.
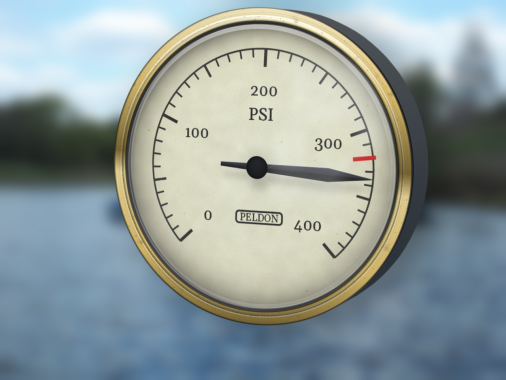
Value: psi 335
